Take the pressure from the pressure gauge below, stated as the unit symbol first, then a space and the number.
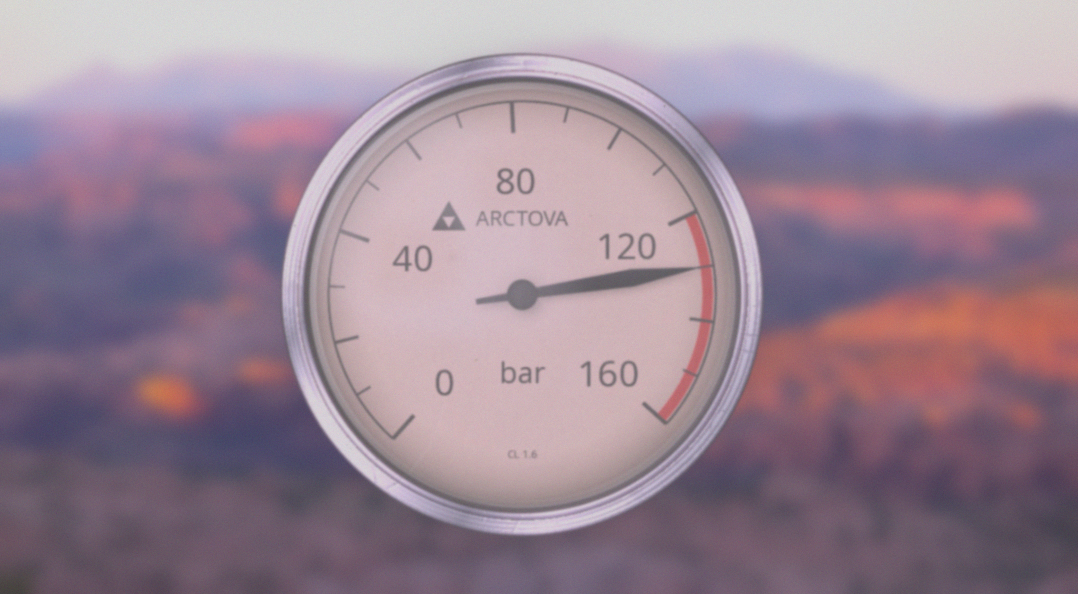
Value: bar 130
